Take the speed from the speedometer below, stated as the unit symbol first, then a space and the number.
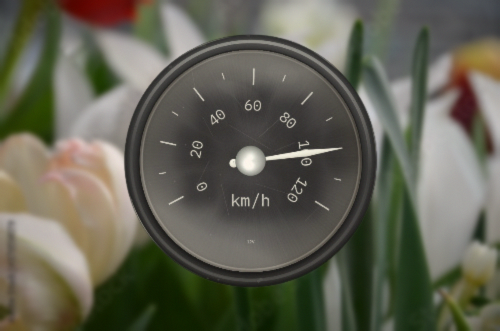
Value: km/h 100
